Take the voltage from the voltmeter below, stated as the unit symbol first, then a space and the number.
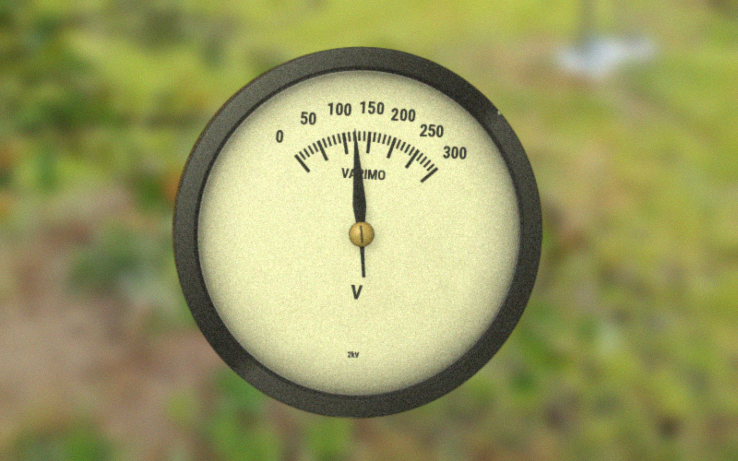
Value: V 120
